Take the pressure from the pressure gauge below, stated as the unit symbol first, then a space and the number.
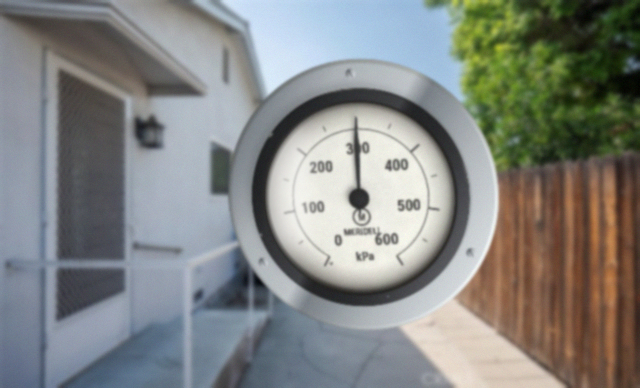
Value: kPa 300
